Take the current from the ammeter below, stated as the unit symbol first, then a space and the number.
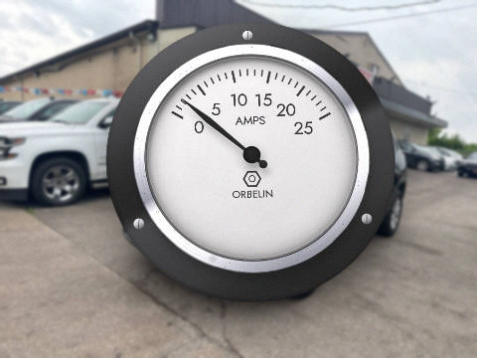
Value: A 2
